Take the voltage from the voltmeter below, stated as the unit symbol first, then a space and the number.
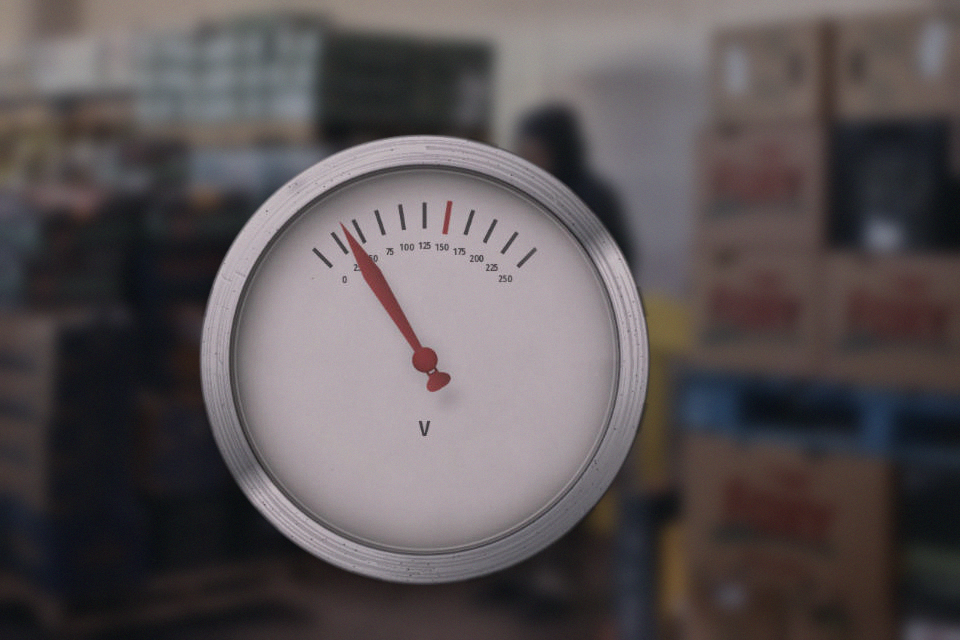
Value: V 37.5
